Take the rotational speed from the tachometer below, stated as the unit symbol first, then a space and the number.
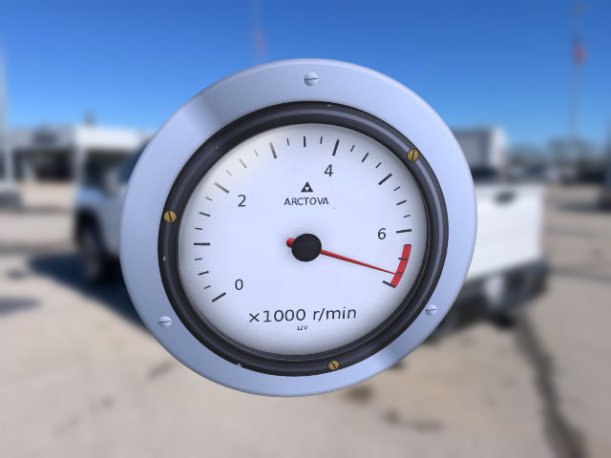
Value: rpm 6750
